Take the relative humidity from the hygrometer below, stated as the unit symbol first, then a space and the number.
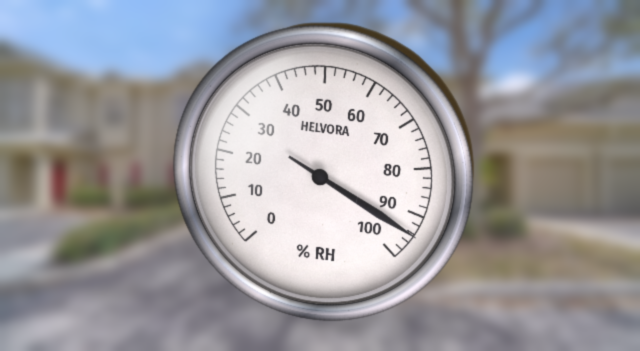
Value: % 94
